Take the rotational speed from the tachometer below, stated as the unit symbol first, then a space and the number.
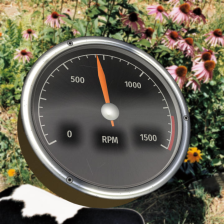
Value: rpm 700
